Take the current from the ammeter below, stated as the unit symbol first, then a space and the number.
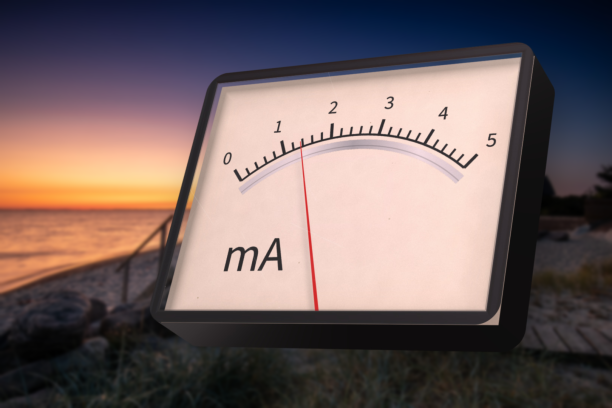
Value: mA 1.4
